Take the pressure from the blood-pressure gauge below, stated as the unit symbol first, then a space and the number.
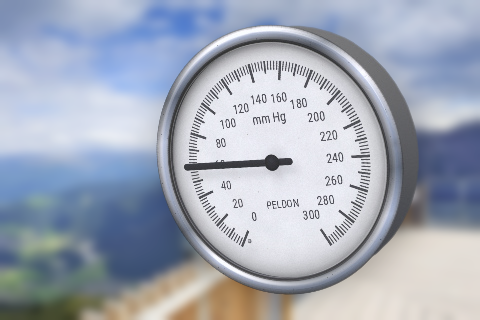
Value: mmHg 60
